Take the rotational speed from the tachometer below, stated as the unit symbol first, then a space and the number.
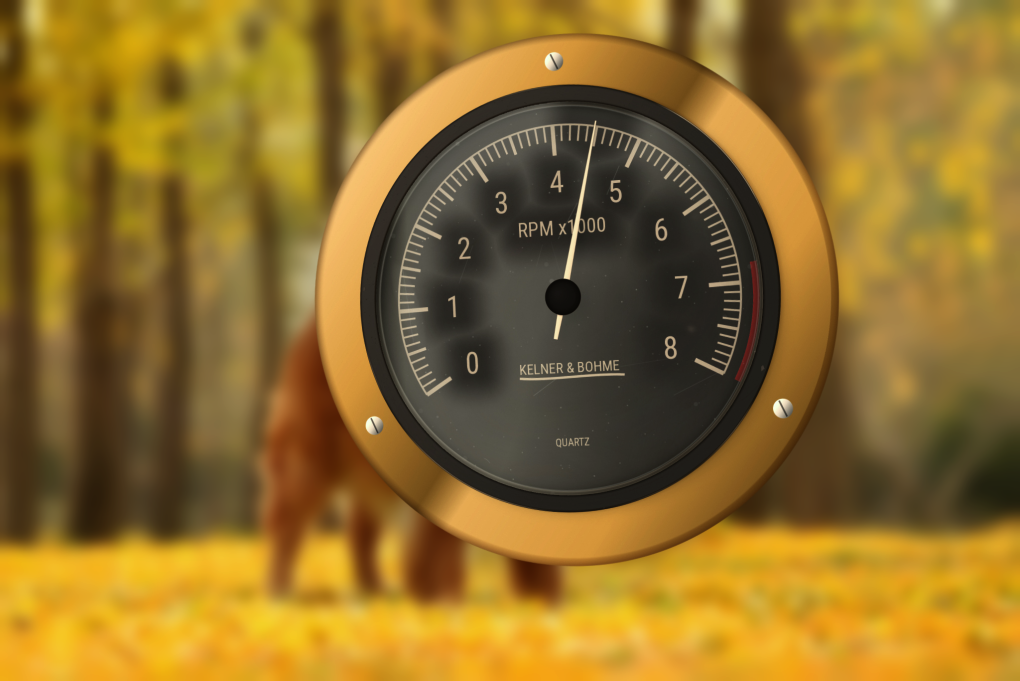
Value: rpm 4500
